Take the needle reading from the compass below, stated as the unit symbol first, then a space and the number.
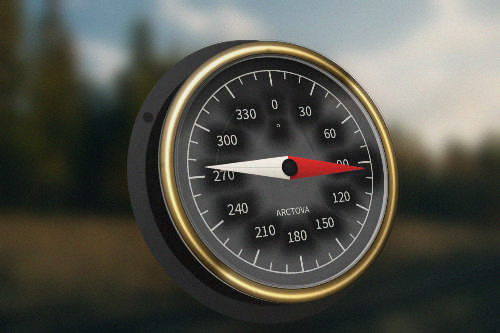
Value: ° 95
